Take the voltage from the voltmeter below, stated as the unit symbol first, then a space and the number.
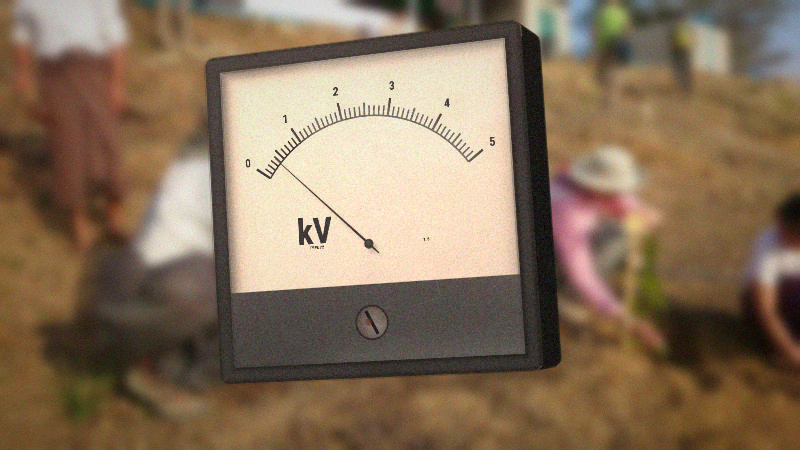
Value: kV 0.4
